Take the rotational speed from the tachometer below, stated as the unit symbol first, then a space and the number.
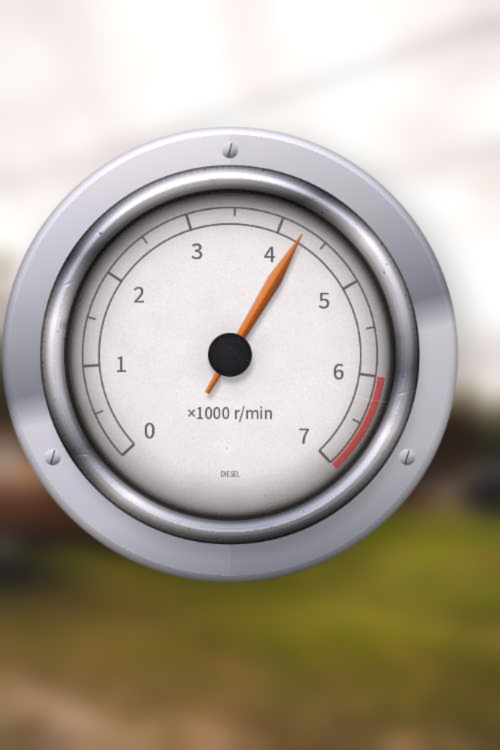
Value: rpm 4250
